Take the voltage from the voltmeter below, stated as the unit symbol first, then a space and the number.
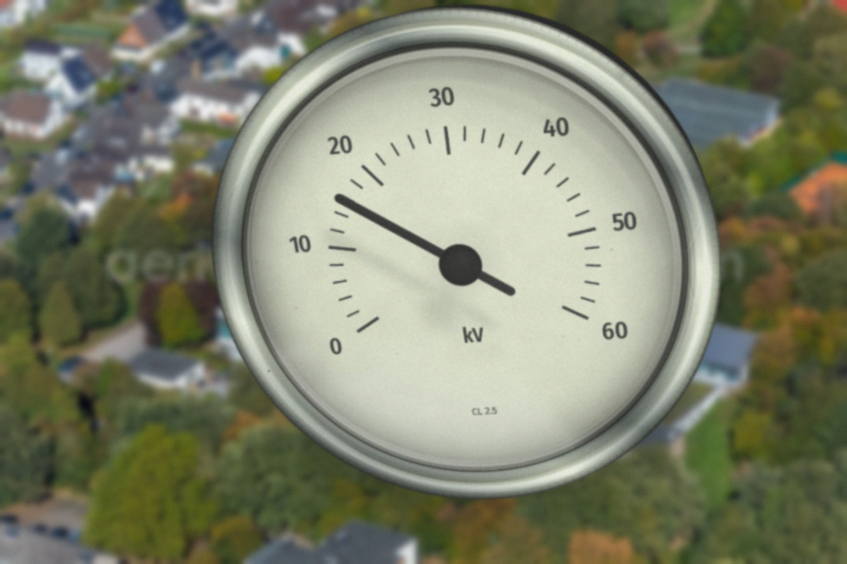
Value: kV 16
